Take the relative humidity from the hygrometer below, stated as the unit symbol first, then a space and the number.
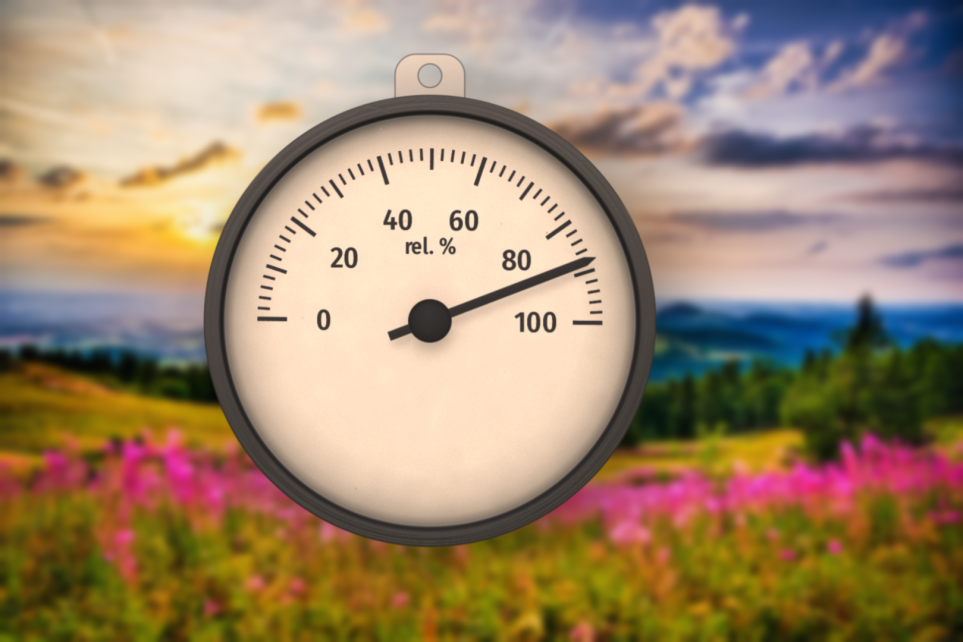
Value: % 88
